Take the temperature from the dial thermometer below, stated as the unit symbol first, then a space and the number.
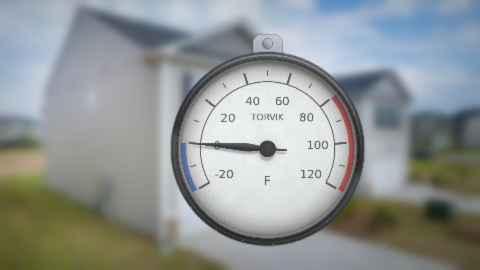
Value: °F 0
